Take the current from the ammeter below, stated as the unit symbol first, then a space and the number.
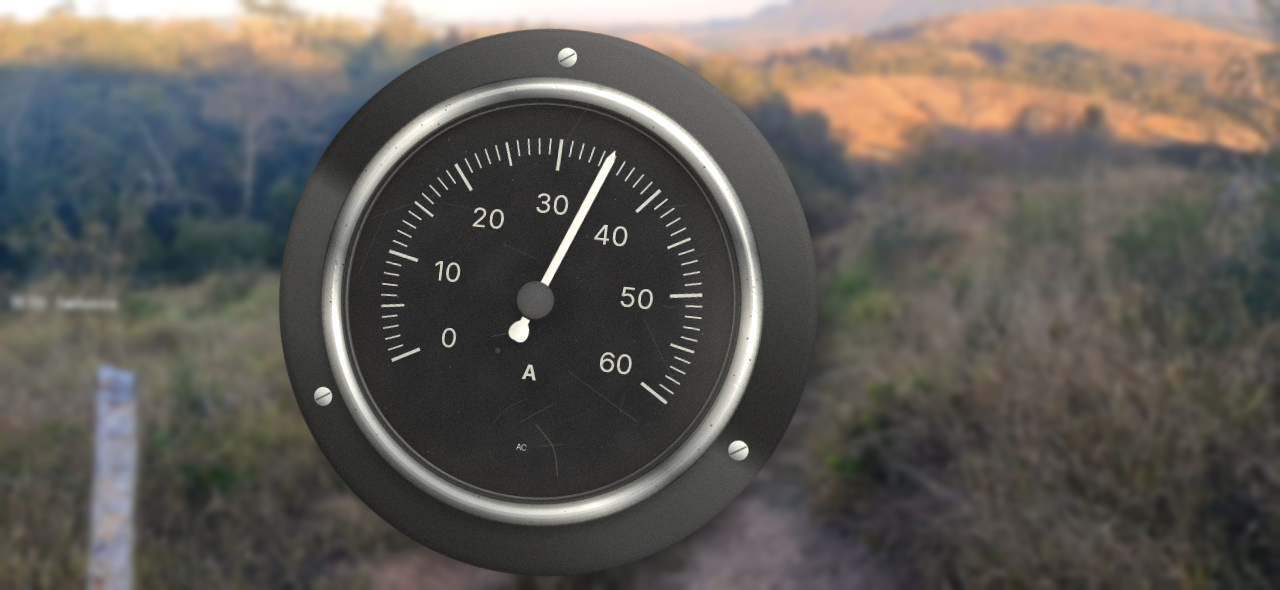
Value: A 35
